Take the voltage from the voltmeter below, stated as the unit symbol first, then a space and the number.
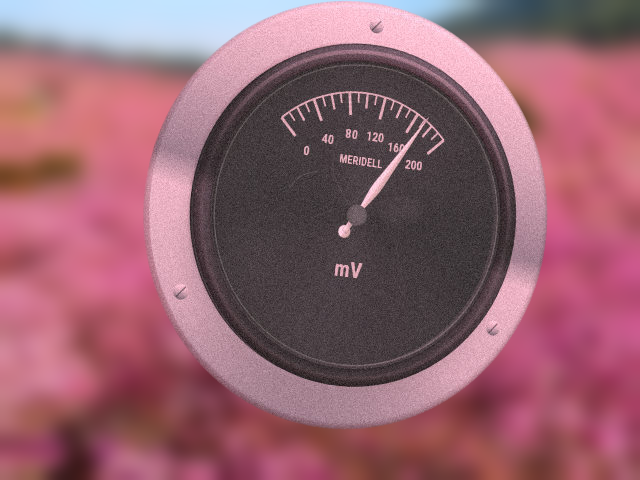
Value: mV 170
